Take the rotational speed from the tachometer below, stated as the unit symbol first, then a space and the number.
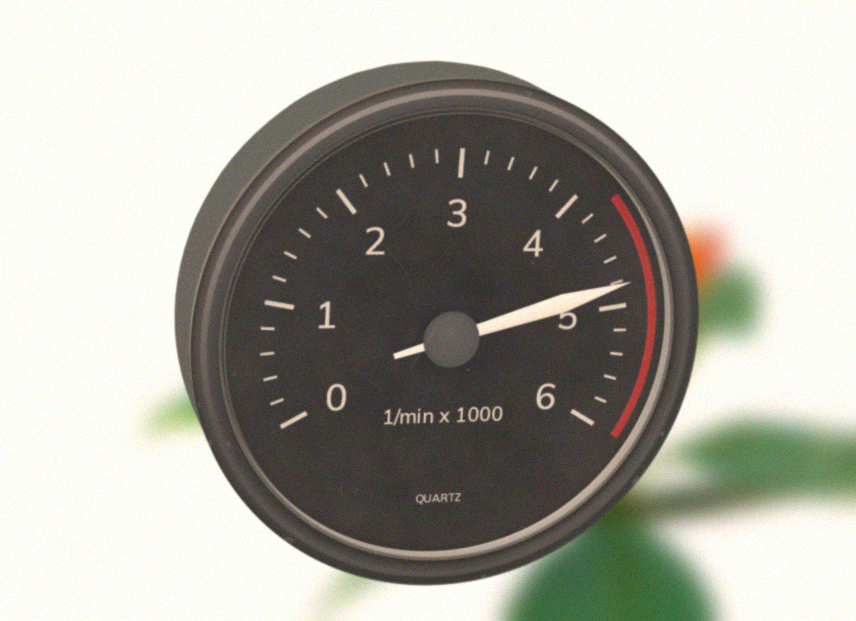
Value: rpm 4800
